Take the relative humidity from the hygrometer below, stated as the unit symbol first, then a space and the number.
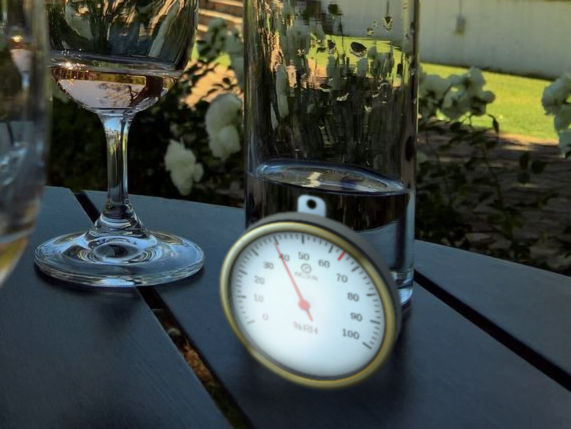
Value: % 40
